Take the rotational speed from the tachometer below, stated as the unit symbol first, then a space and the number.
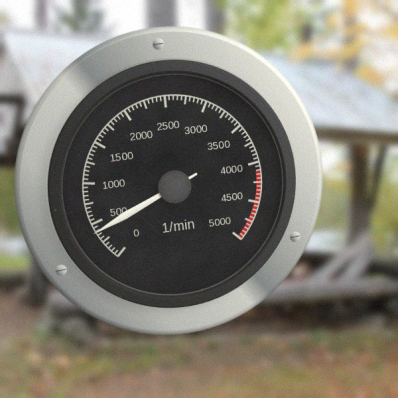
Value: rpm 400
